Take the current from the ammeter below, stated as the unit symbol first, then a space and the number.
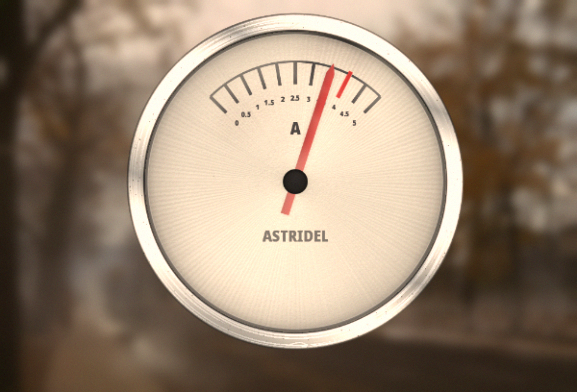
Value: A 3.5
